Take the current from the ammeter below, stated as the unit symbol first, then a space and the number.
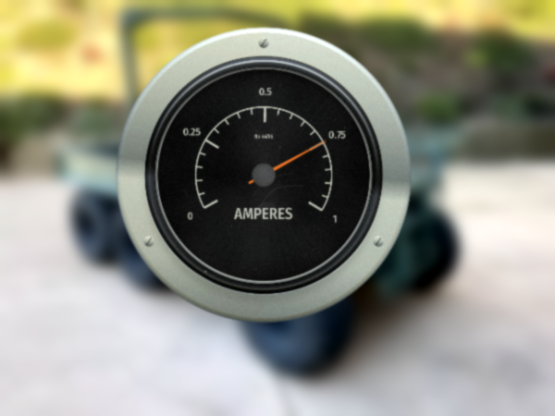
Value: A 0.75
